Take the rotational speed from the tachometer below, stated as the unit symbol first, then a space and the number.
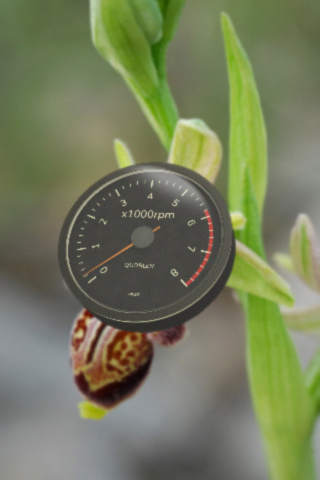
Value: rpm 200
